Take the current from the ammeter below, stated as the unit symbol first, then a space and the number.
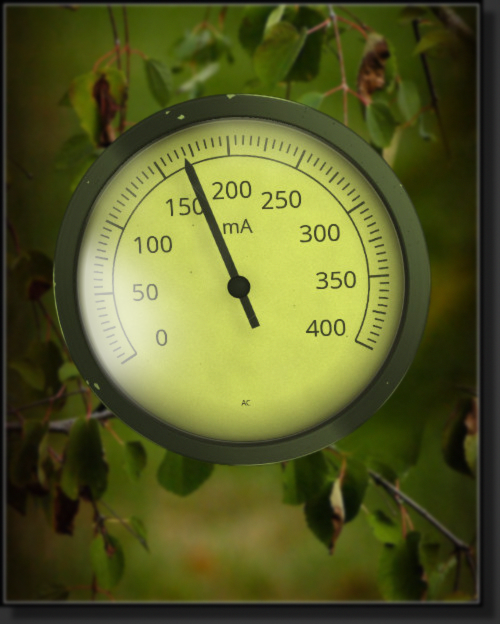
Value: mA 170
